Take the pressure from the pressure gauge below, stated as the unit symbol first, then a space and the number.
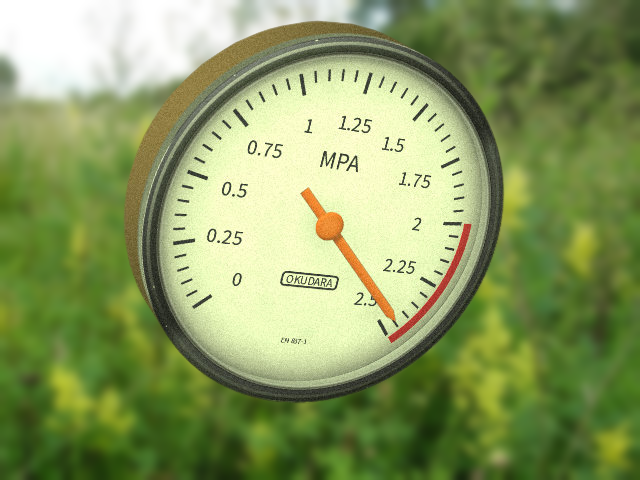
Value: MPa 2.45
